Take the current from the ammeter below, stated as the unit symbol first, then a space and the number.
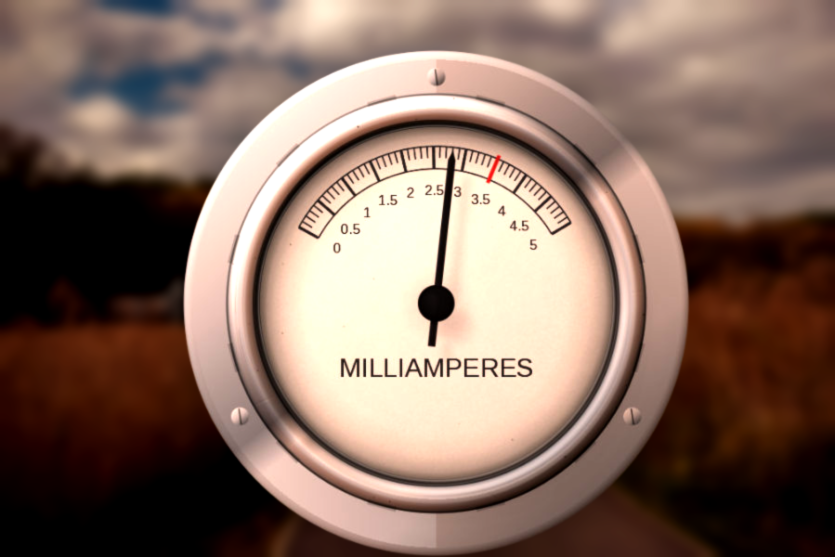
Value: mA 2.8
